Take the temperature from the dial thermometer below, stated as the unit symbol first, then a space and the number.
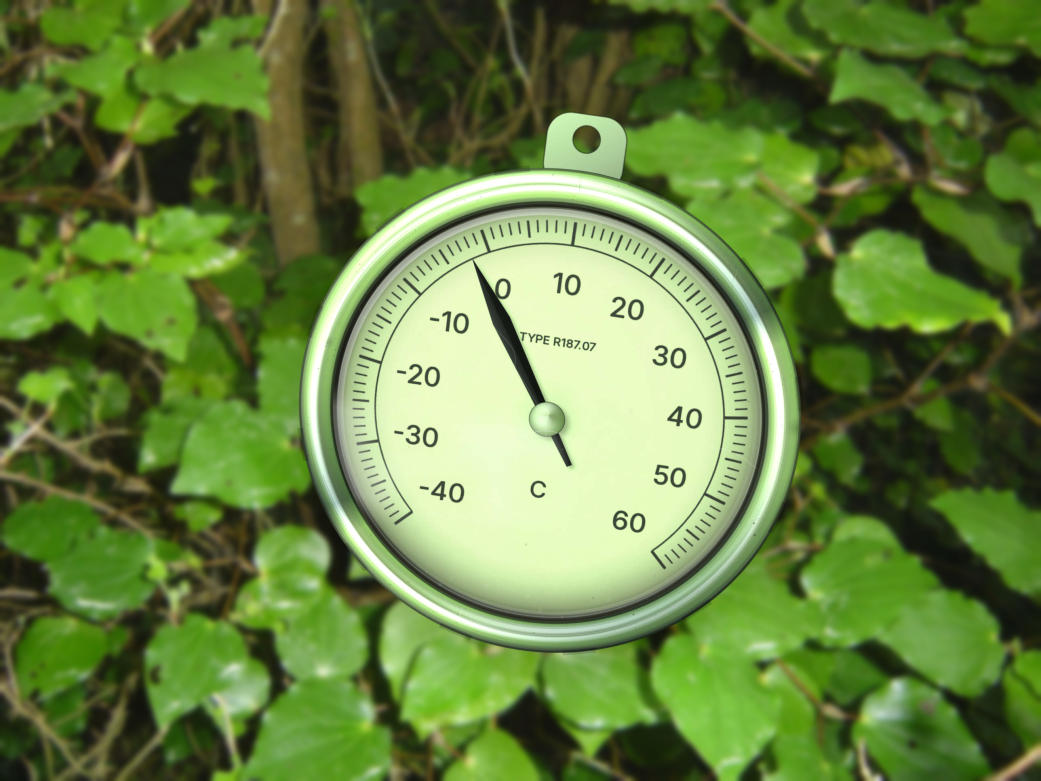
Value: °C -2
